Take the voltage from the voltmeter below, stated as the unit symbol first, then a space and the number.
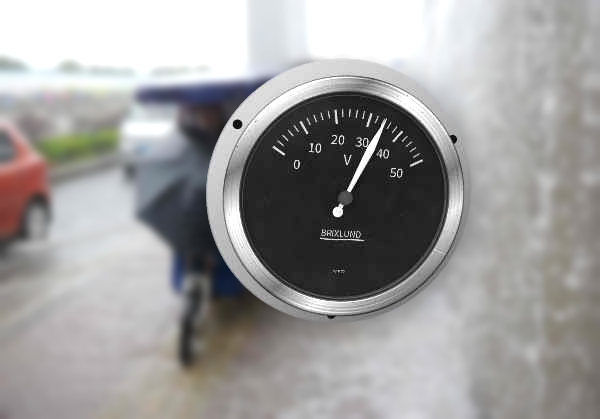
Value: V 34
